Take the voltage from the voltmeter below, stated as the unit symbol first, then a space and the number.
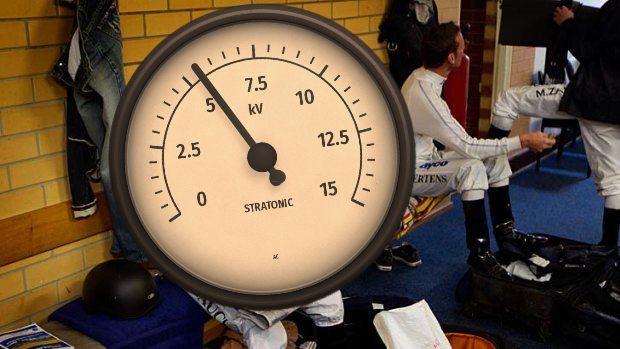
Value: kV 5.5
